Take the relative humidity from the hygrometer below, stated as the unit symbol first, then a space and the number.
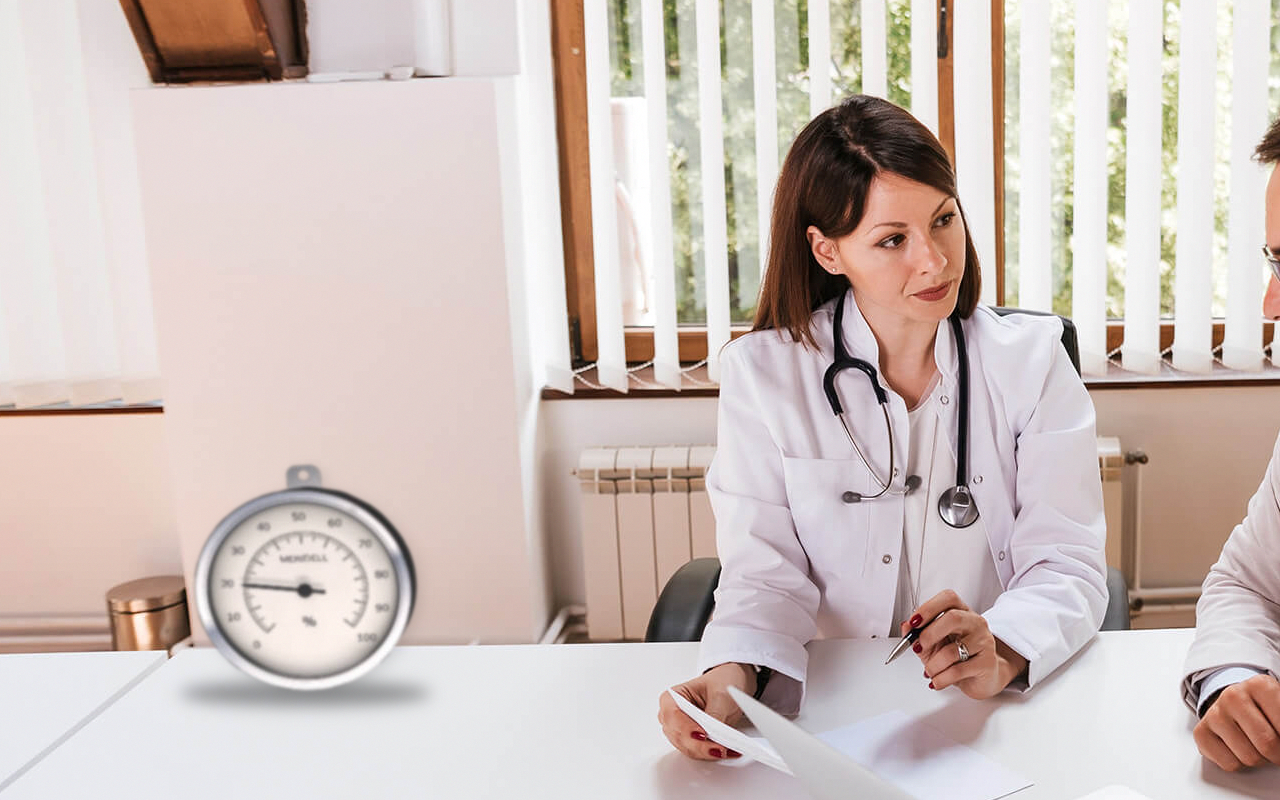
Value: % 20
